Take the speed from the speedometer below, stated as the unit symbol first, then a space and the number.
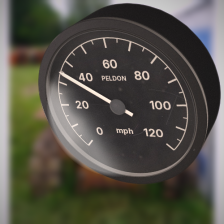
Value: mph 35
